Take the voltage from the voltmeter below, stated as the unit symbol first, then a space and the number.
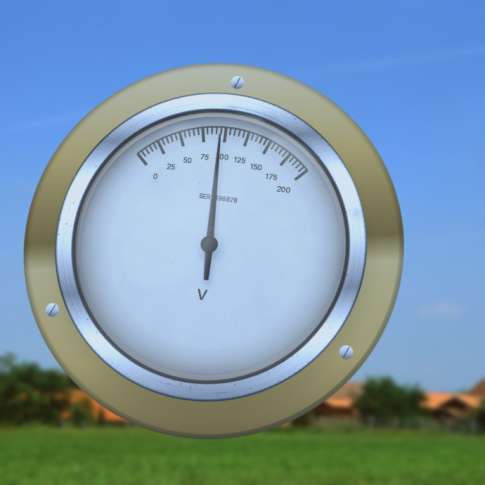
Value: V 95
